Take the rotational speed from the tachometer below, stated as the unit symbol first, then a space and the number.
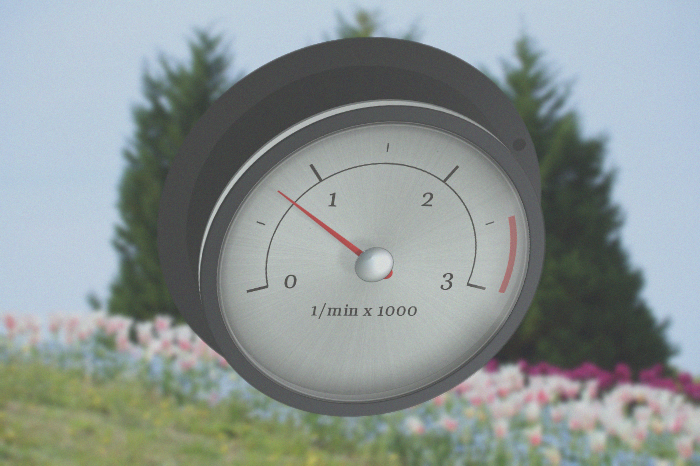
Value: rpm 750
